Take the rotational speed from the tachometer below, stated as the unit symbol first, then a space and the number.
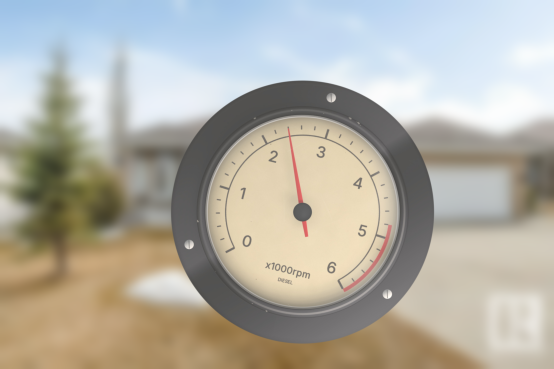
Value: rpm 2400
